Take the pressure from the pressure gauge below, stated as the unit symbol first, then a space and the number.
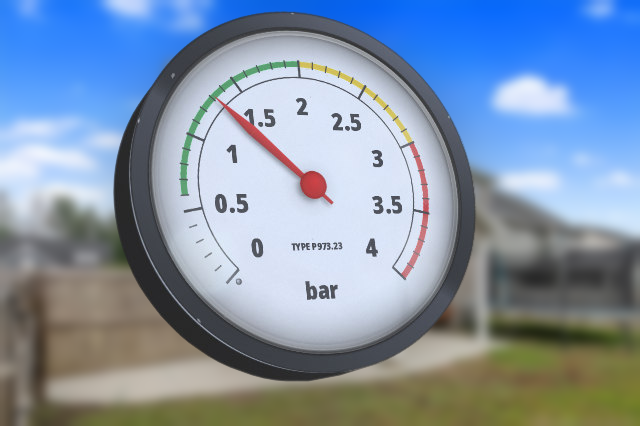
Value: bar 1.3
